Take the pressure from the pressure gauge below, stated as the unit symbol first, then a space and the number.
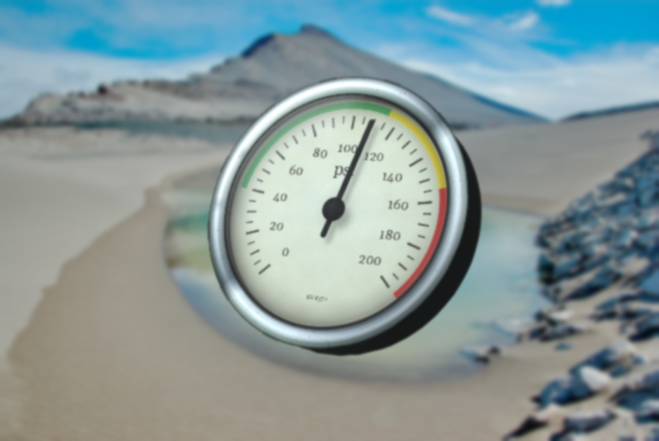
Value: psi 110
